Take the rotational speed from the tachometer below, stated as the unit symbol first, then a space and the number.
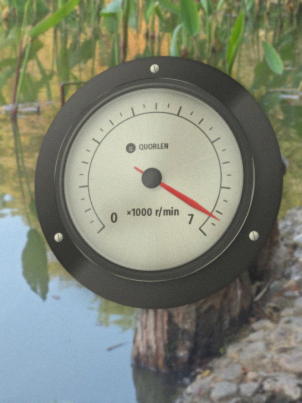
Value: rpm 6625
